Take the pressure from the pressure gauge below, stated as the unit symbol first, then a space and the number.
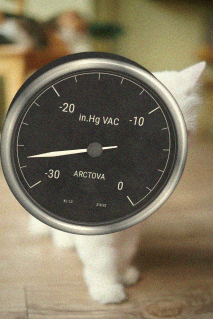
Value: inHg -27
